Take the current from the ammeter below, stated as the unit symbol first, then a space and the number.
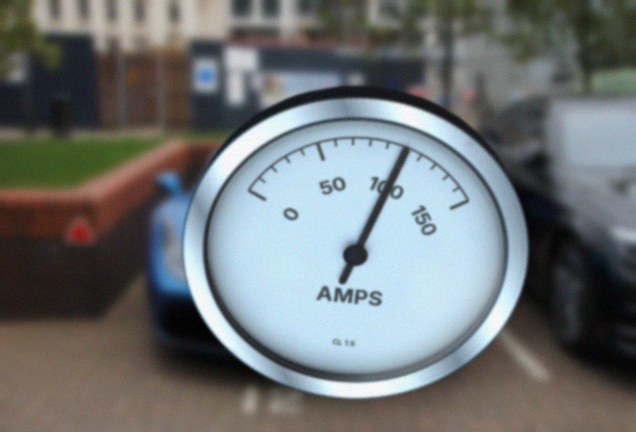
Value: A 100
